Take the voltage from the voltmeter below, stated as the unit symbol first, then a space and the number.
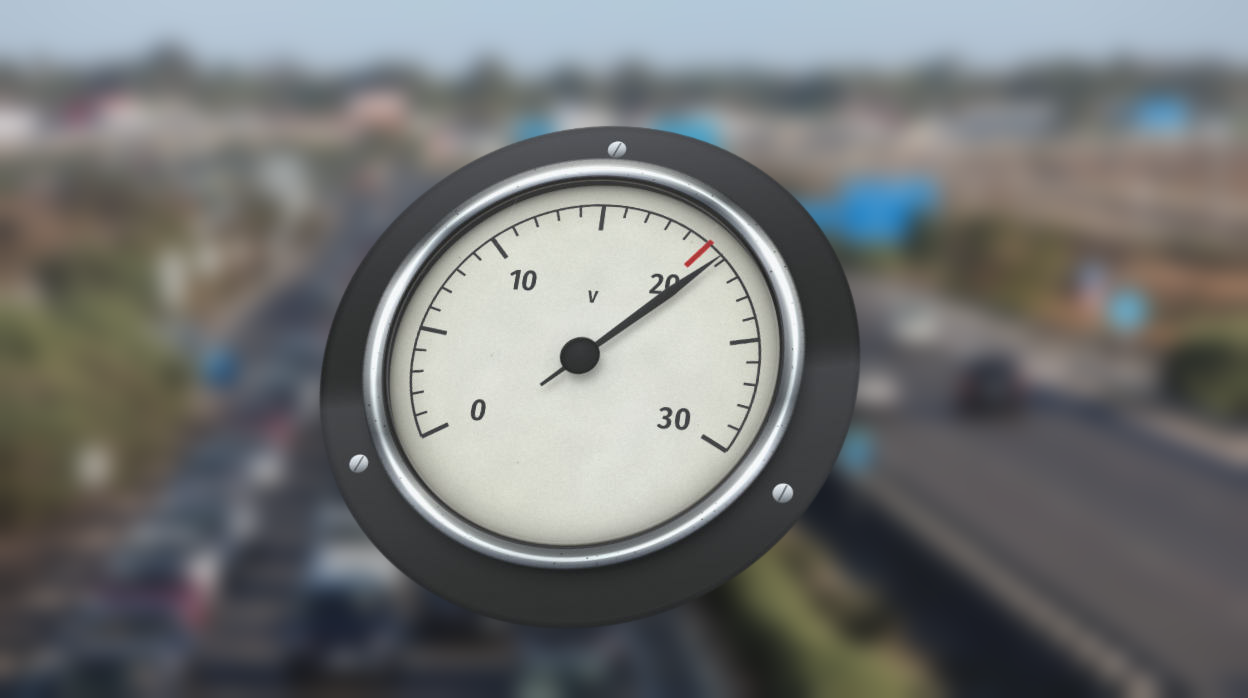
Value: V 21
